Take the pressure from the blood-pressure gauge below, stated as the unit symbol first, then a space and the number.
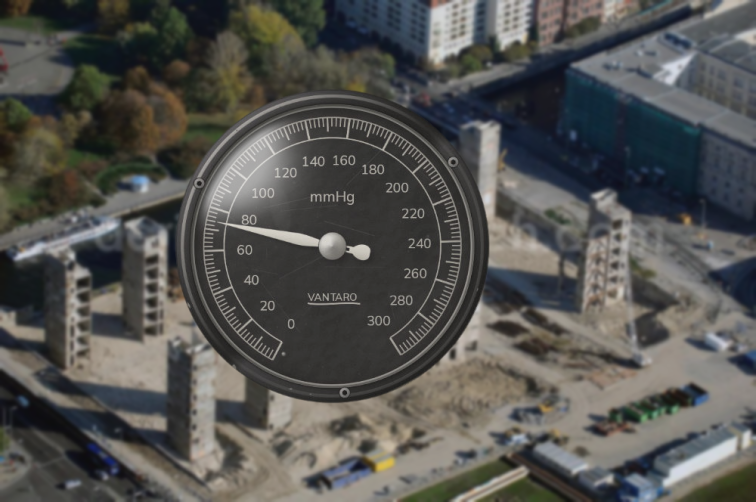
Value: mmHg 74
